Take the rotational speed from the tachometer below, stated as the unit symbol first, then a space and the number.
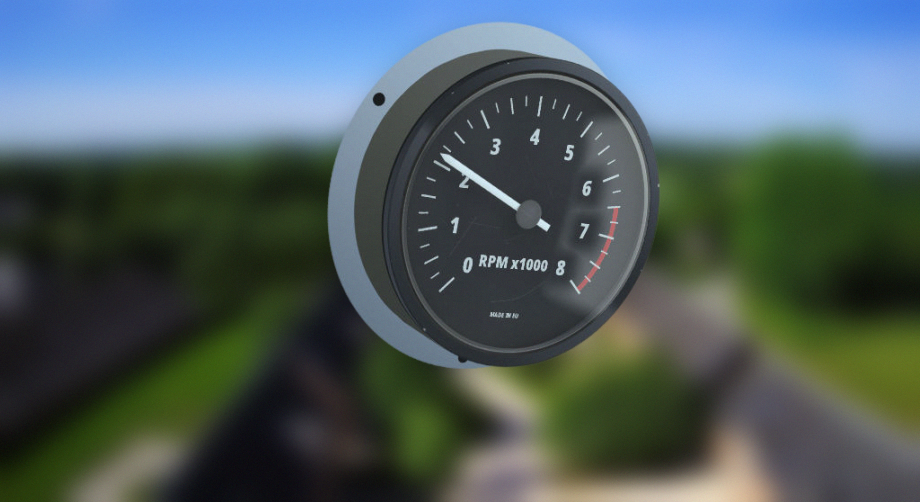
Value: rpm 2125
